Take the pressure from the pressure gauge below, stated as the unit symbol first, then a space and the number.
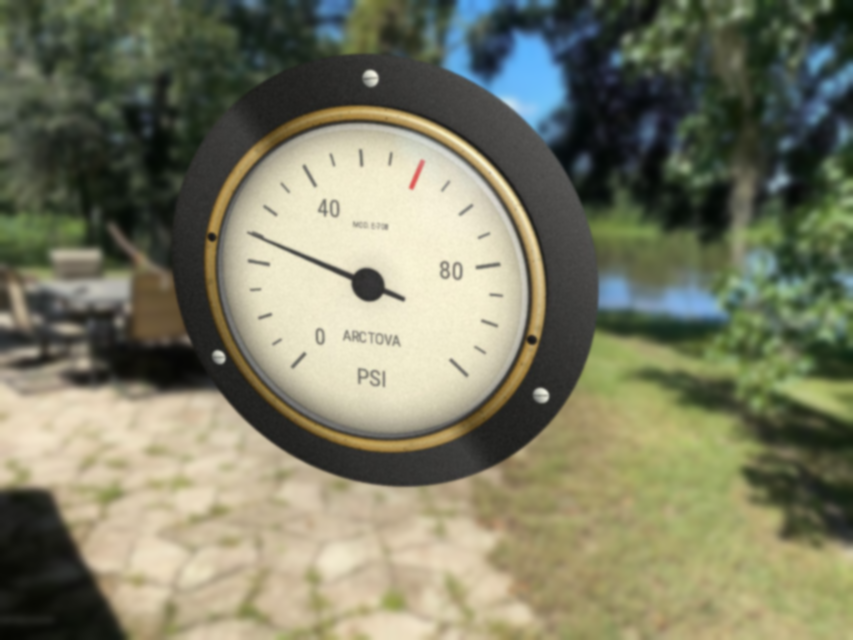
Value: psi 25
